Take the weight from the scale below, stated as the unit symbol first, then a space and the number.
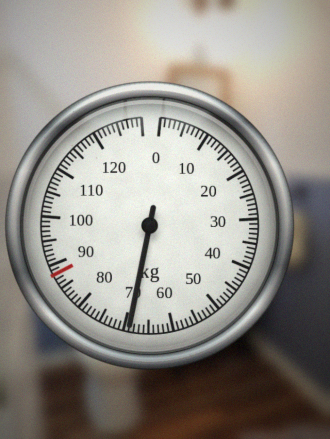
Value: kg 69
